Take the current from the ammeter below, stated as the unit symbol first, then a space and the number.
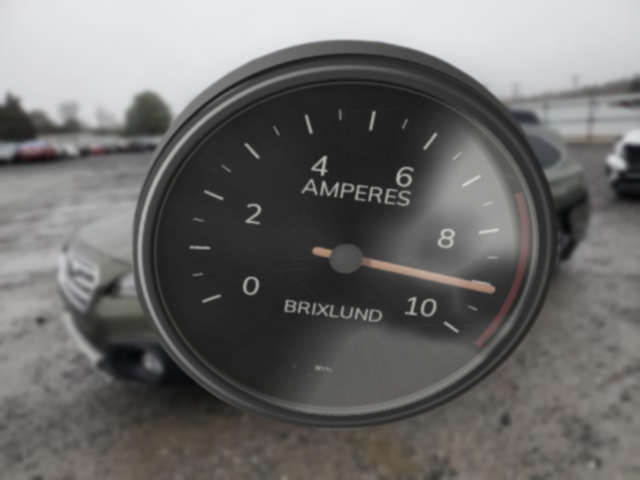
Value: A 9
